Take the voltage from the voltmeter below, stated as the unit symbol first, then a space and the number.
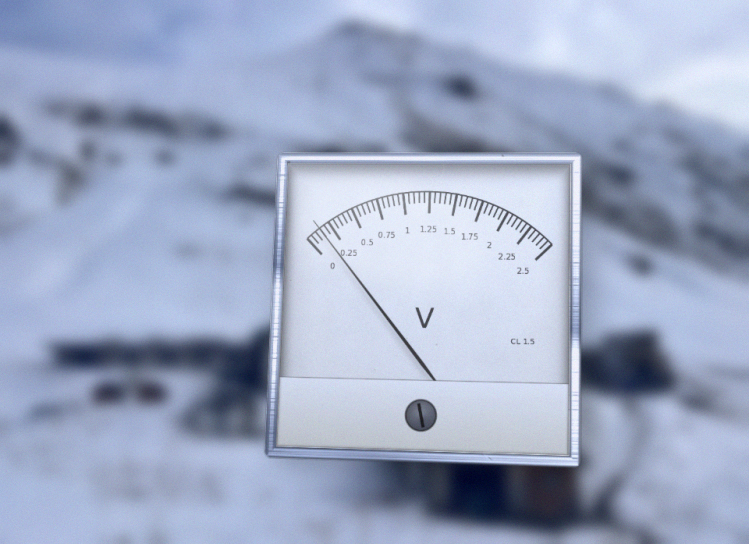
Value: V 0.15
